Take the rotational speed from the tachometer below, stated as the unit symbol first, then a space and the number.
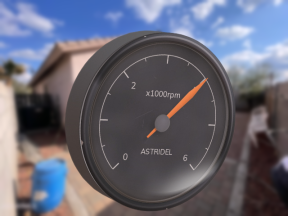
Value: rpm 4000
